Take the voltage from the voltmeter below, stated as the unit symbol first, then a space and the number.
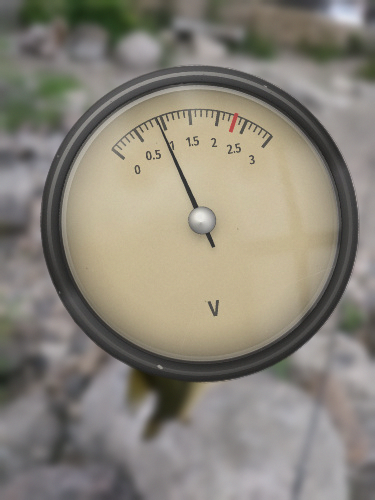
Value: V 0.9
